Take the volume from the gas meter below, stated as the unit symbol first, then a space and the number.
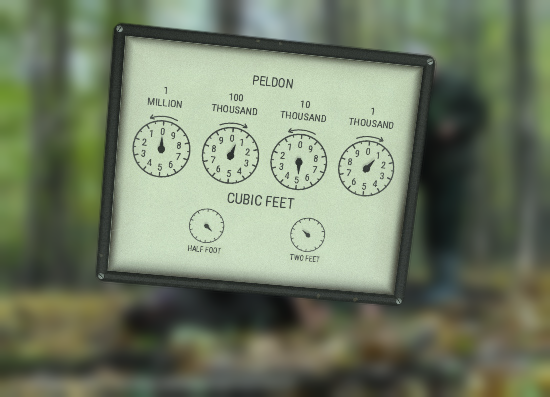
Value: ft³ 5100
